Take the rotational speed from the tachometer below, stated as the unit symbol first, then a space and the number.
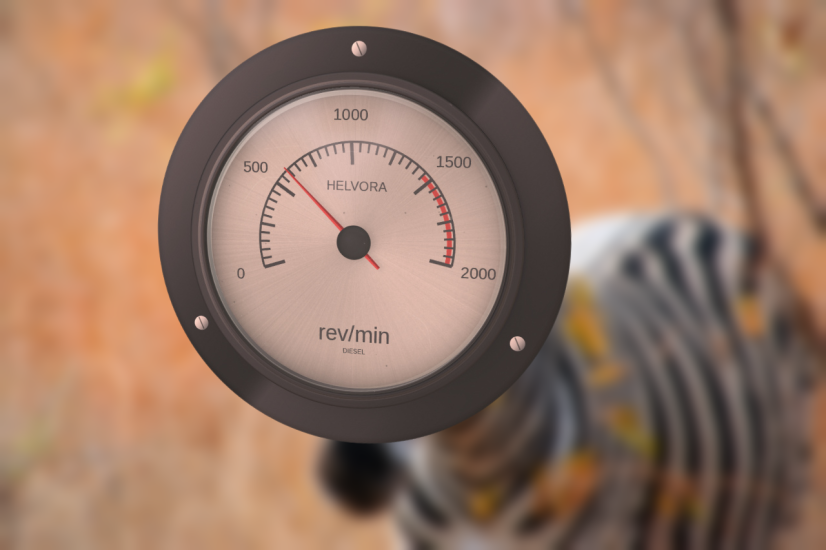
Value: rpm 600
